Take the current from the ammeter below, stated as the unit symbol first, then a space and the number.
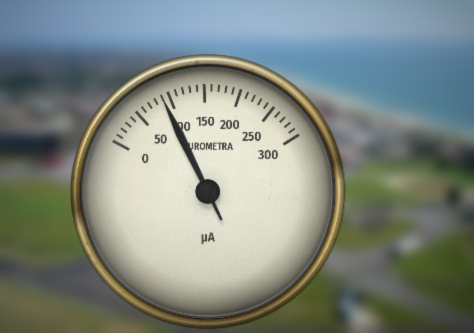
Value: µA 90
